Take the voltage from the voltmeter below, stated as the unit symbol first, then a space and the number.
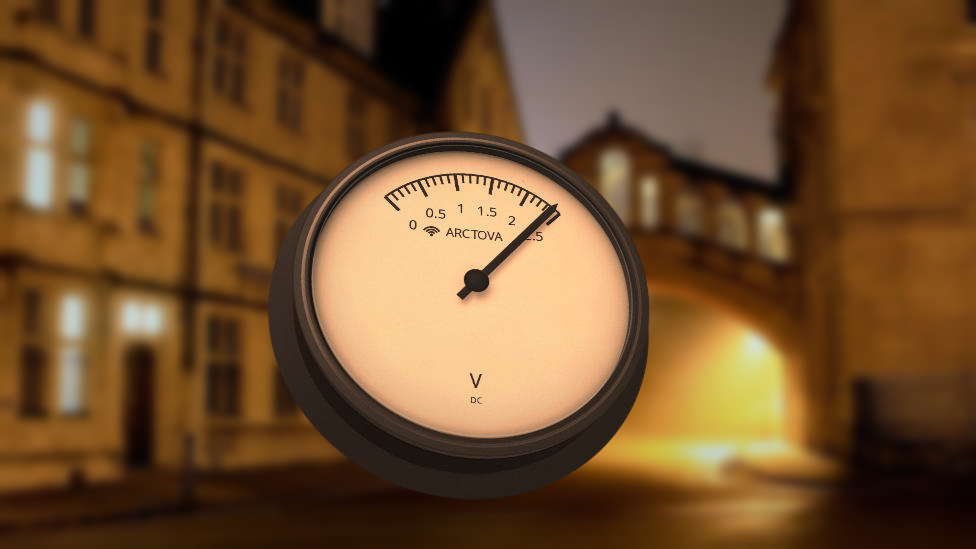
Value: V 2.4
